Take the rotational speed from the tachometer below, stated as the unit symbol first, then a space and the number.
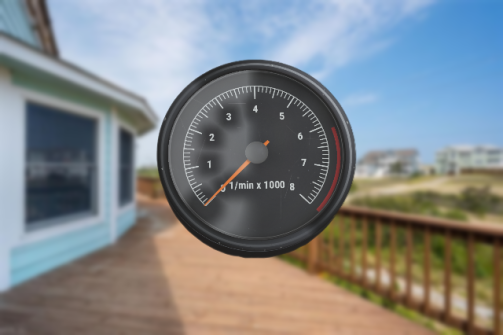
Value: rpm 0
